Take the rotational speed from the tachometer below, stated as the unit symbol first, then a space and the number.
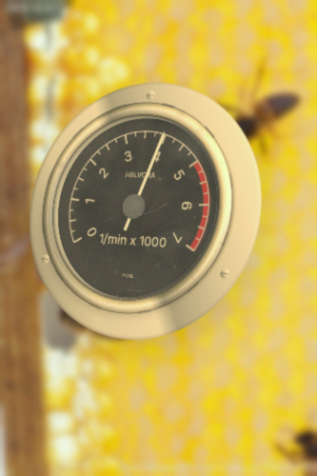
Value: rpm 4000
